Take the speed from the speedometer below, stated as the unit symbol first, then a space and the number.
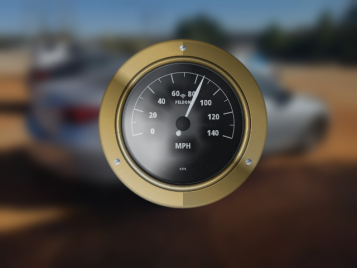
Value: mph 85
